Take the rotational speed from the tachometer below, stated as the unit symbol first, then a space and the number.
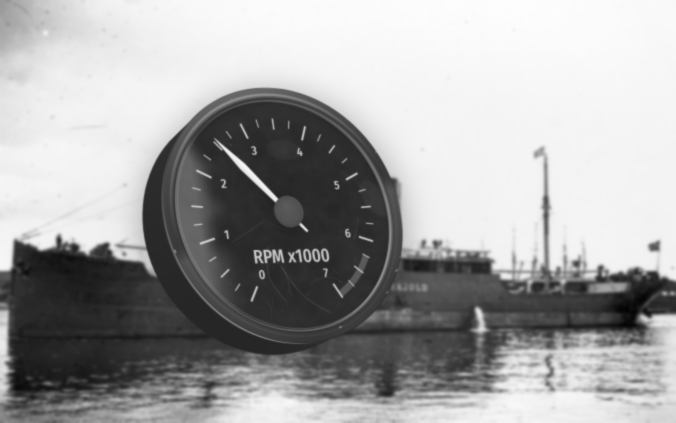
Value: rpm 2500
